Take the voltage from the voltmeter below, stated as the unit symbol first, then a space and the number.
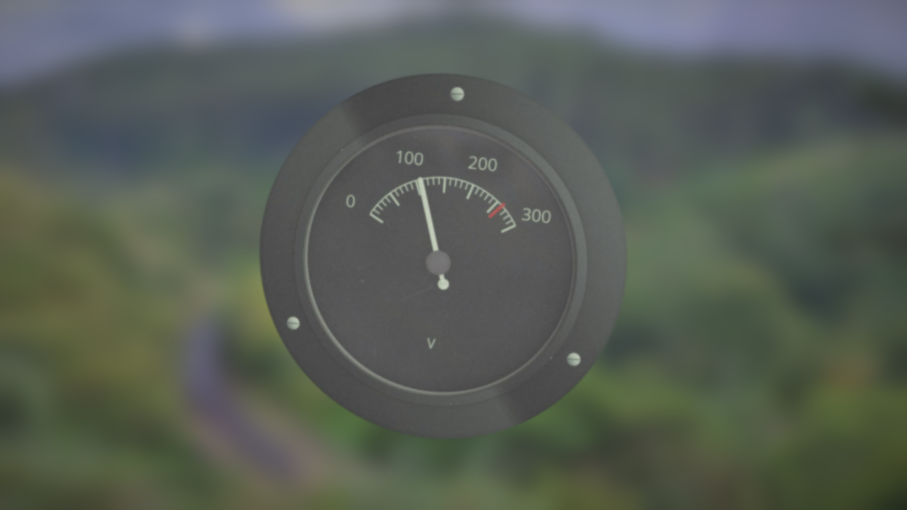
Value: V 110
